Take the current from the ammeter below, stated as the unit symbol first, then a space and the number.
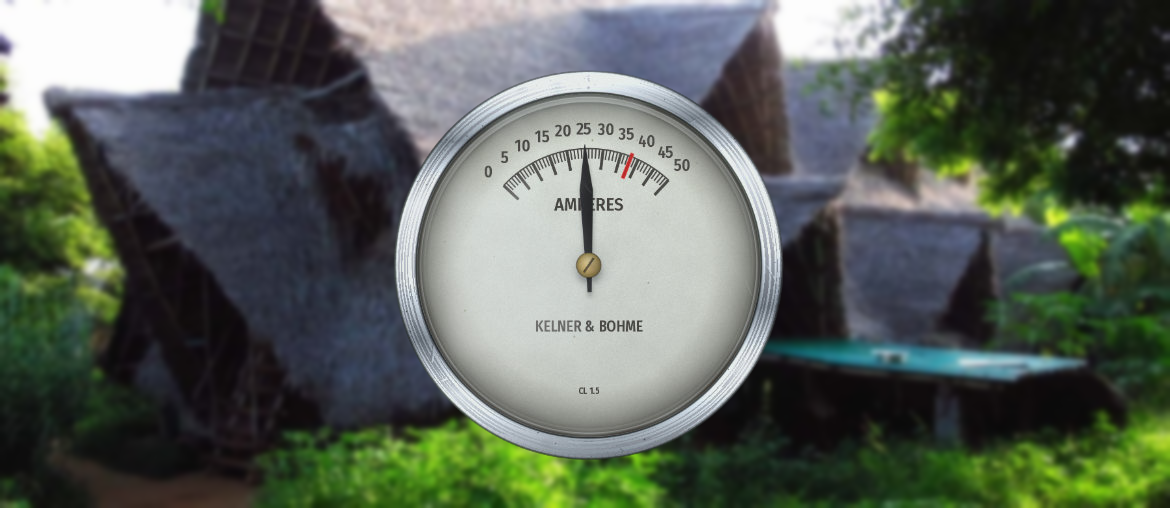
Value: A 25
